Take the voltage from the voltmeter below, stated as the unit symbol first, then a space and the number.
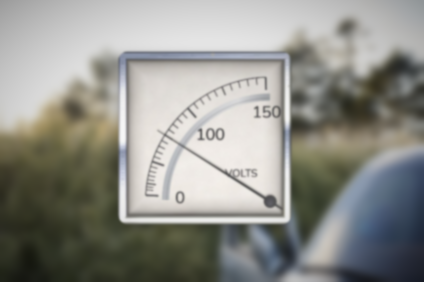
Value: V 75
